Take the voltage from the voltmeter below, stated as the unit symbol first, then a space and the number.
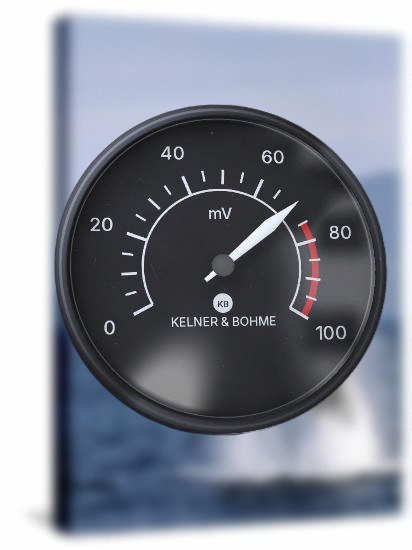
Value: mV 70
